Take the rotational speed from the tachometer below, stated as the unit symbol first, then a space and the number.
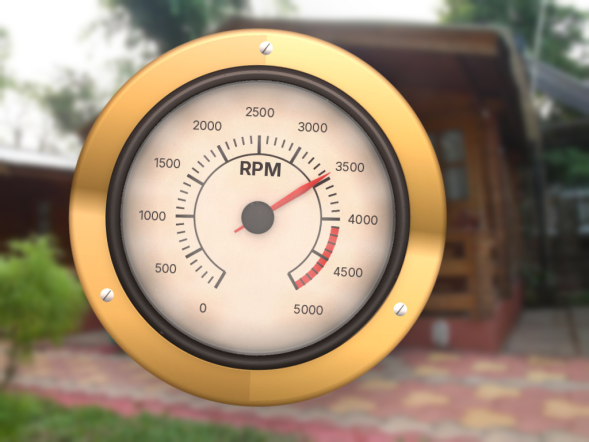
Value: rpm 3450
